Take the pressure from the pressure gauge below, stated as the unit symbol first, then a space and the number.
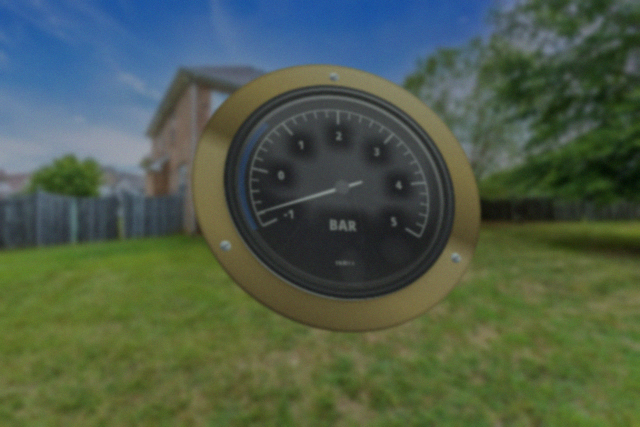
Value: bar -0.8
